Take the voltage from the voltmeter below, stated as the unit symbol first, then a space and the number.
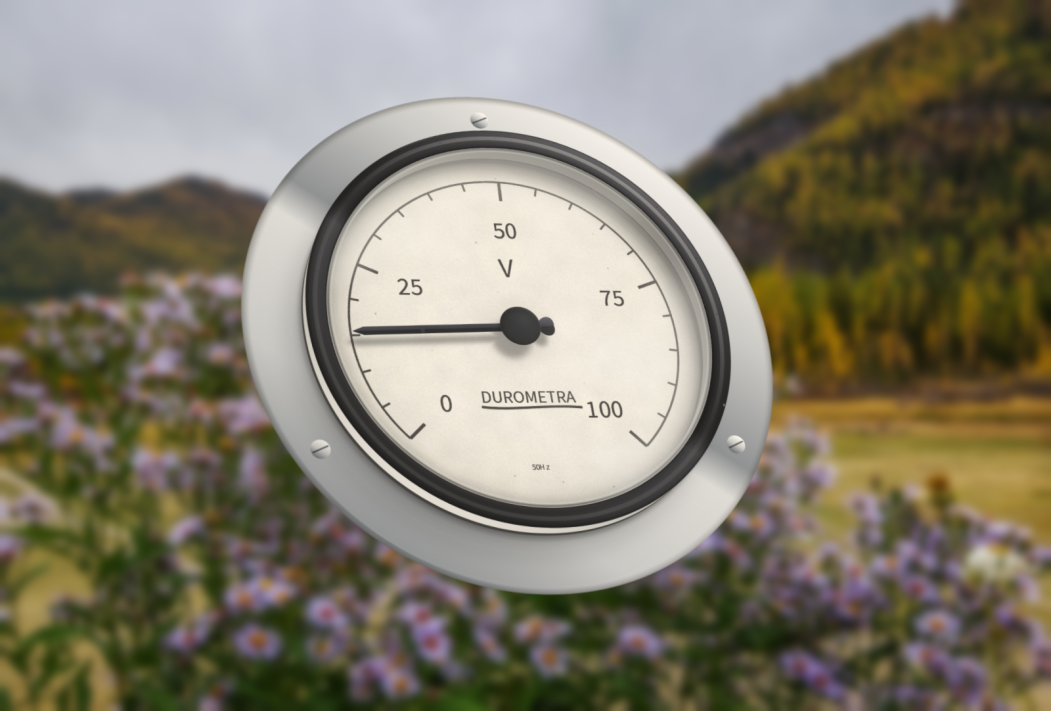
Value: V 15
